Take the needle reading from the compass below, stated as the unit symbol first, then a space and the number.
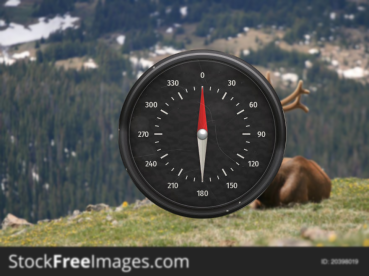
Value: ° 0
